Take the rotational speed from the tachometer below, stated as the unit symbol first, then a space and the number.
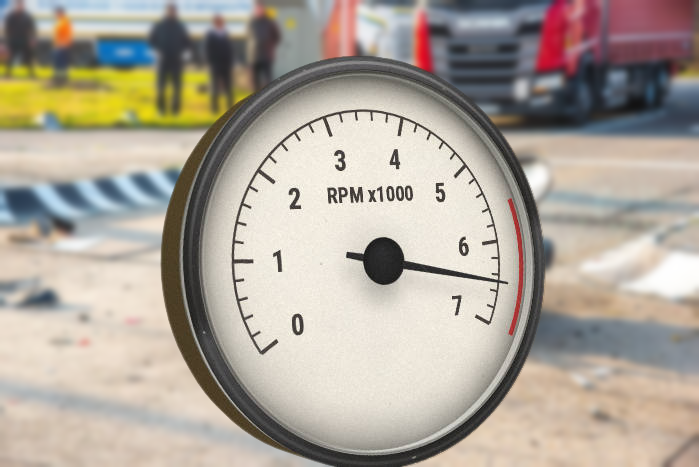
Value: rpm 6500
